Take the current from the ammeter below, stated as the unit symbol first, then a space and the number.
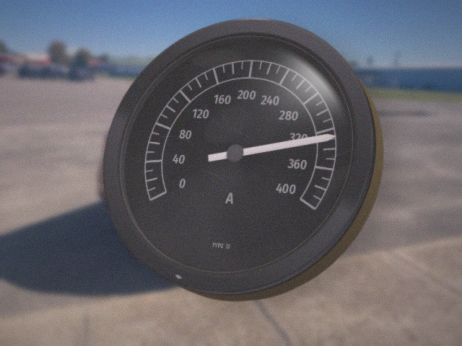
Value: A 330
